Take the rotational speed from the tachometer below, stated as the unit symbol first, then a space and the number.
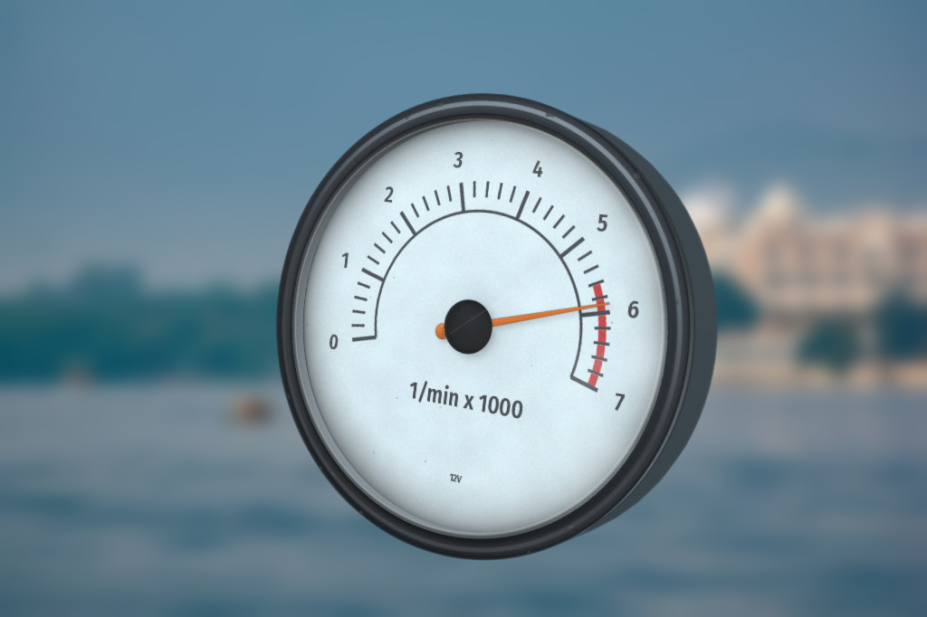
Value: rpm 5900
